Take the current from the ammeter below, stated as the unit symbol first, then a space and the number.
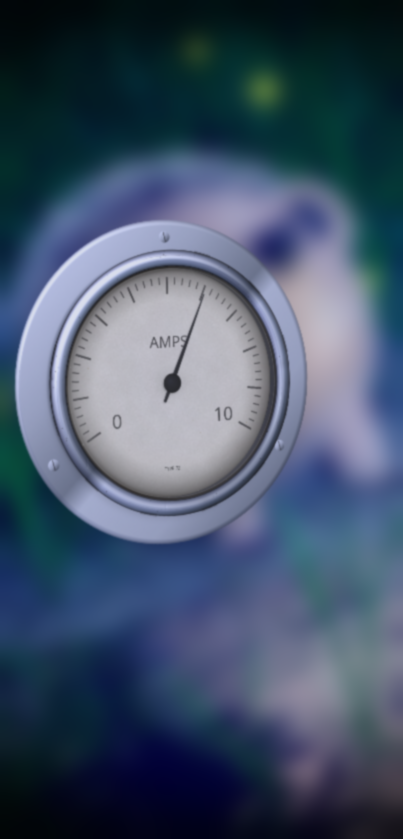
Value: A 6
